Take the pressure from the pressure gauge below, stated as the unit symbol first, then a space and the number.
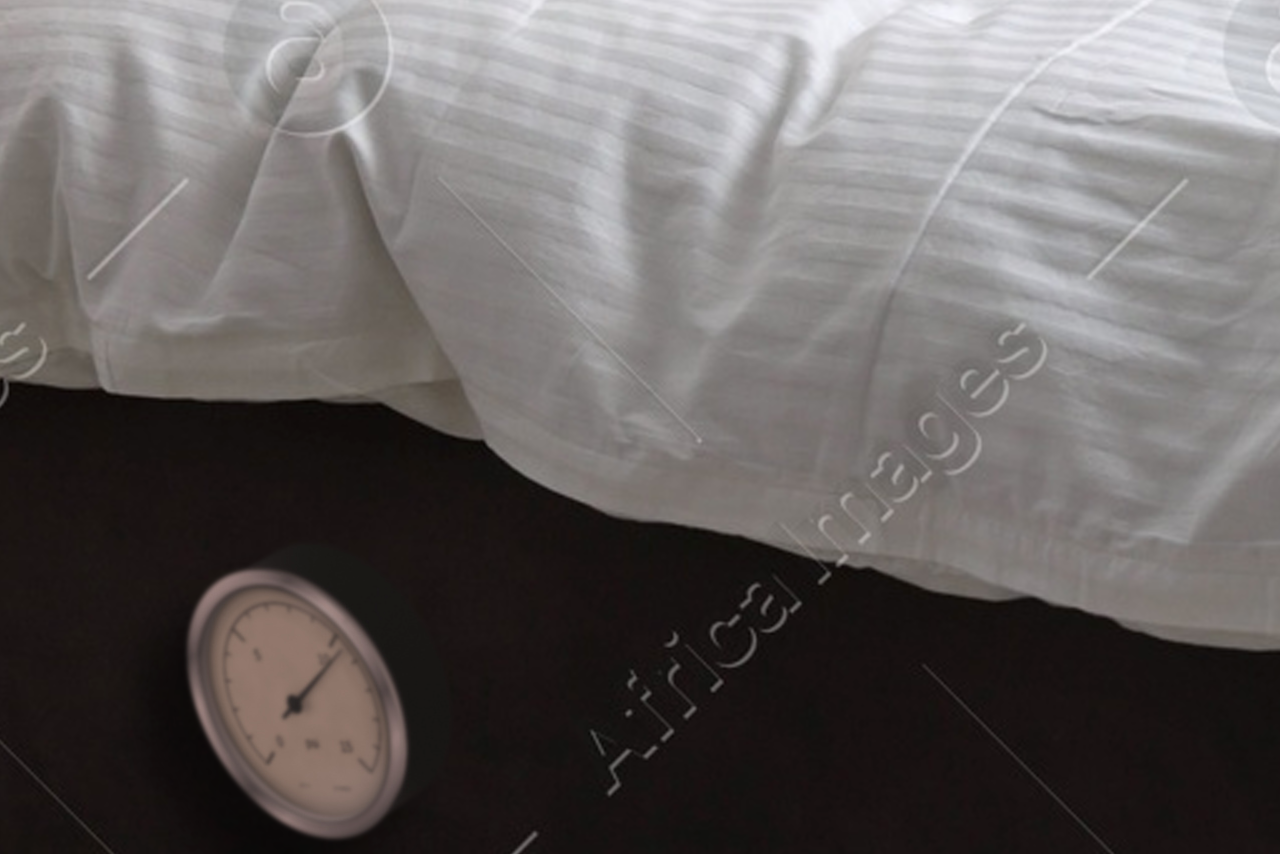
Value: psi 10.5
